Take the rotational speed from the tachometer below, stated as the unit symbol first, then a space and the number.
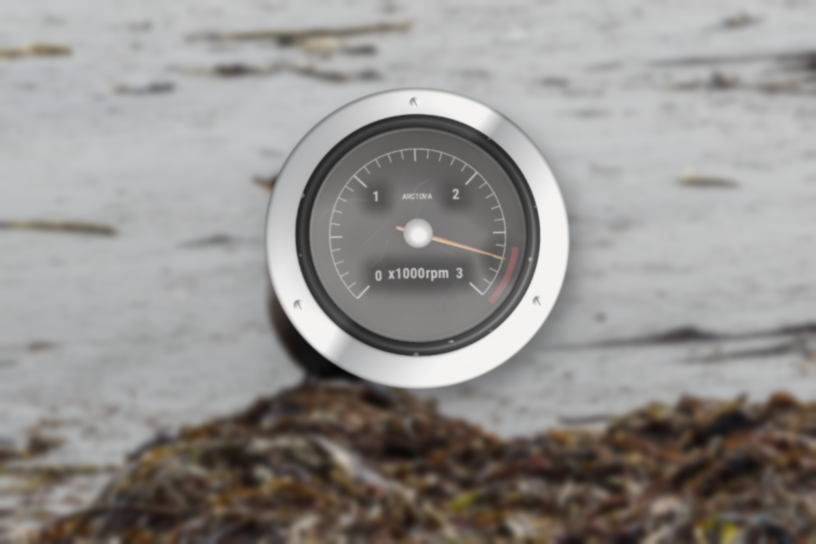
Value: rpm 2700
